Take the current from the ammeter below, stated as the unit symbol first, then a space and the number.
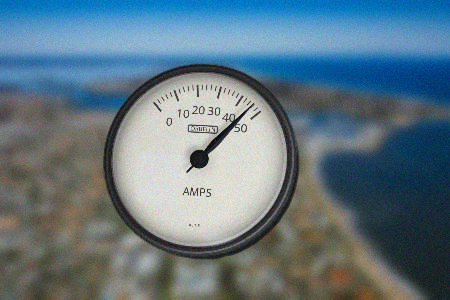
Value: A 46
